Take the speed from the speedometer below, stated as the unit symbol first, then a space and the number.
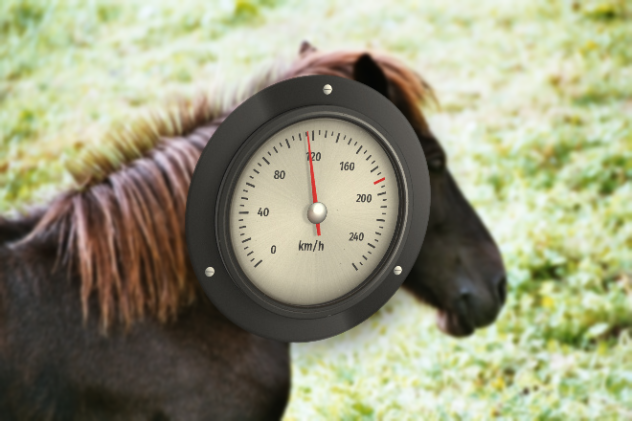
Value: km/h 115
